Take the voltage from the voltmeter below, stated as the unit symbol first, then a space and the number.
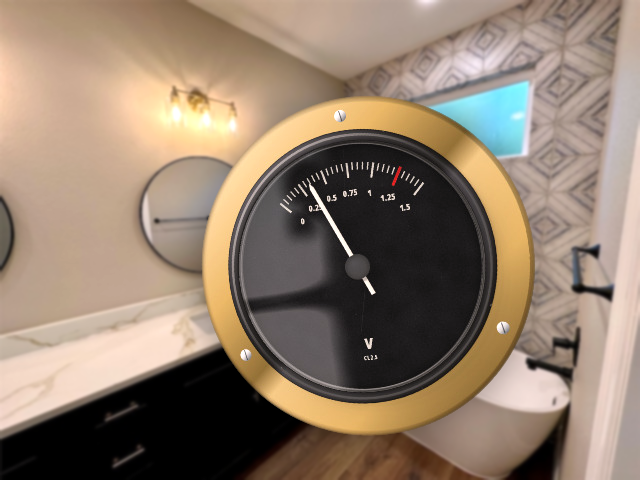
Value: V 0.35
